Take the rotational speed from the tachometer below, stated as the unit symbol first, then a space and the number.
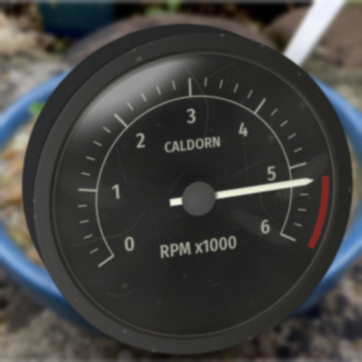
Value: rpm 5200
